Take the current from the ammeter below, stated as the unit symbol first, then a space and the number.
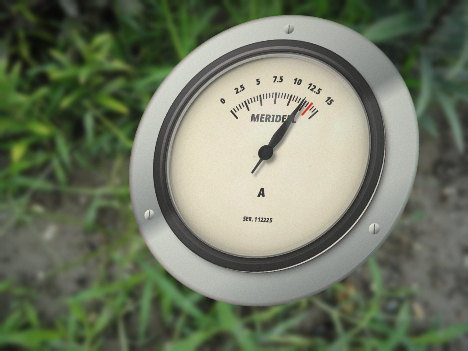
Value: A 12.5
